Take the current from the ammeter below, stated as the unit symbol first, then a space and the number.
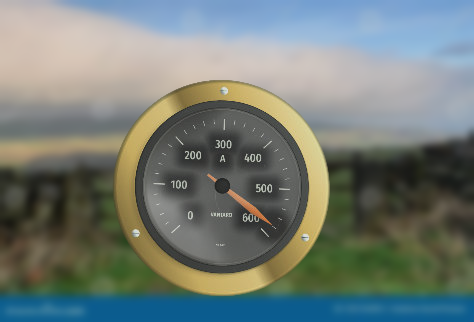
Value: A 580
